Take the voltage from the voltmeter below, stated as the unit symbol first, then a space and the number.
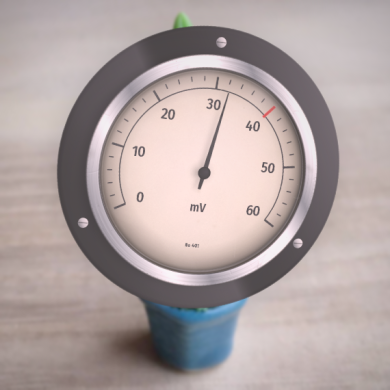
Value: mV 32
